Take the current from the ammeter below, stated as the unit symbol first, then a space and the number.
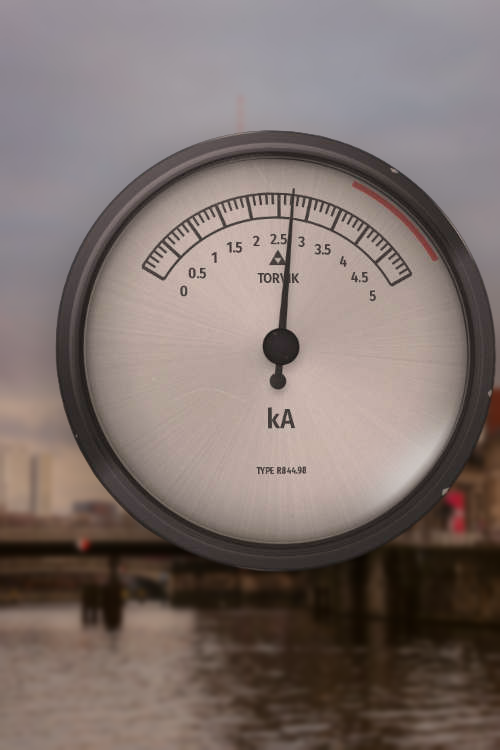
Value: kA 2.7
